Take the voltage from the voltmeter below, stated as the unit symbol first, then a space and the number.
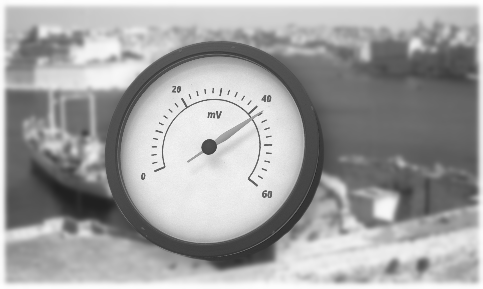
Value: mV 42
